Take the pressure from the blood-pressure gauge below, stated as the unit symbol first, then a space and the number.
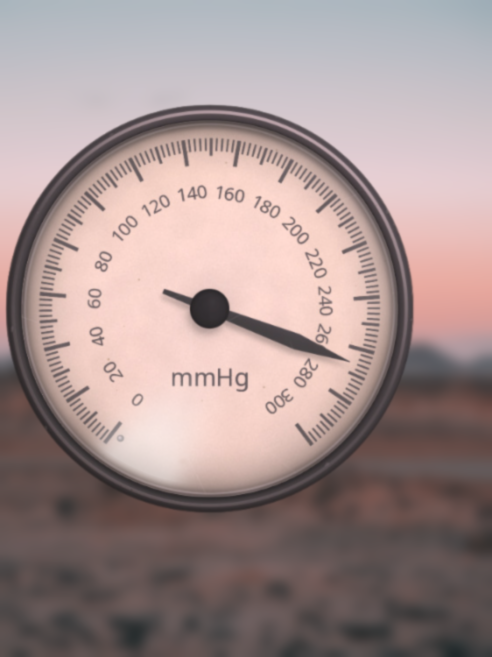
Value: mmHg 266
